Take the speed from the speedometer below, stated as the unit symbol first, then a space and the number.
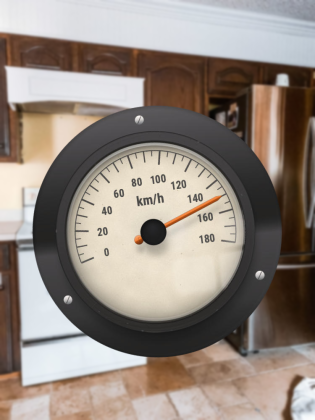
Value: km/h 150
